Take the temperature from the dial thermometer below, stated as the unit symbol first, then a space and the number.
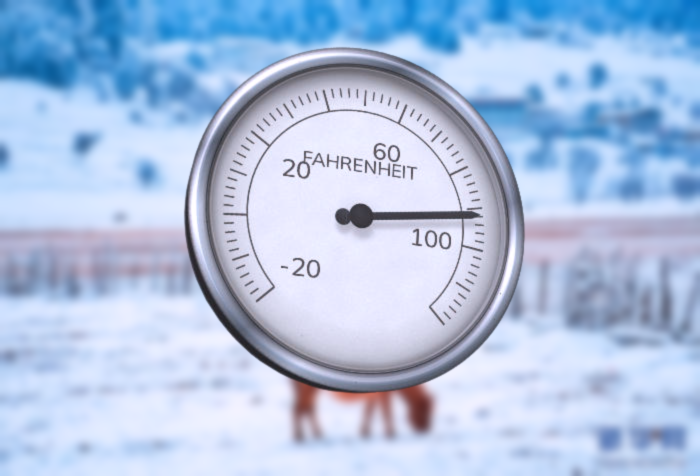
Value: °F 92
